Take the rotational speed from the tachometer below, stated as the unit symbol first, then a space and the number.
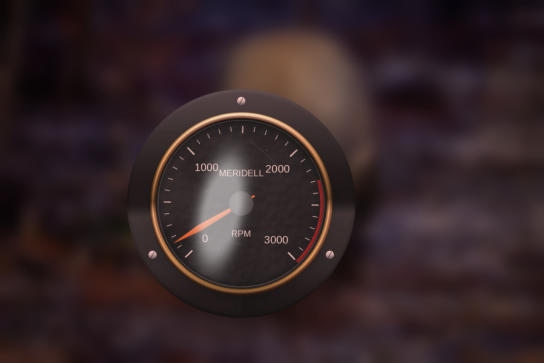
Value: rpm 150
